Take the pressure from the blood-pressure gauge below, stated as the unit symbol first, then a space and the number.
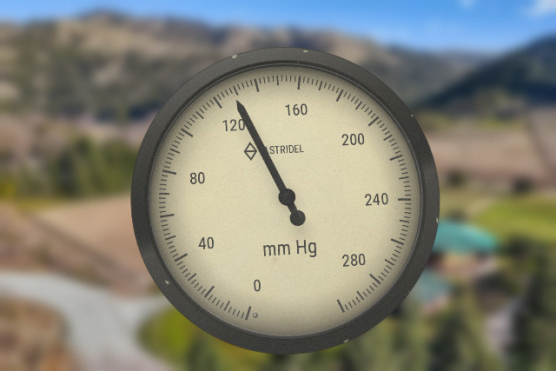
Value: mmHg 128
